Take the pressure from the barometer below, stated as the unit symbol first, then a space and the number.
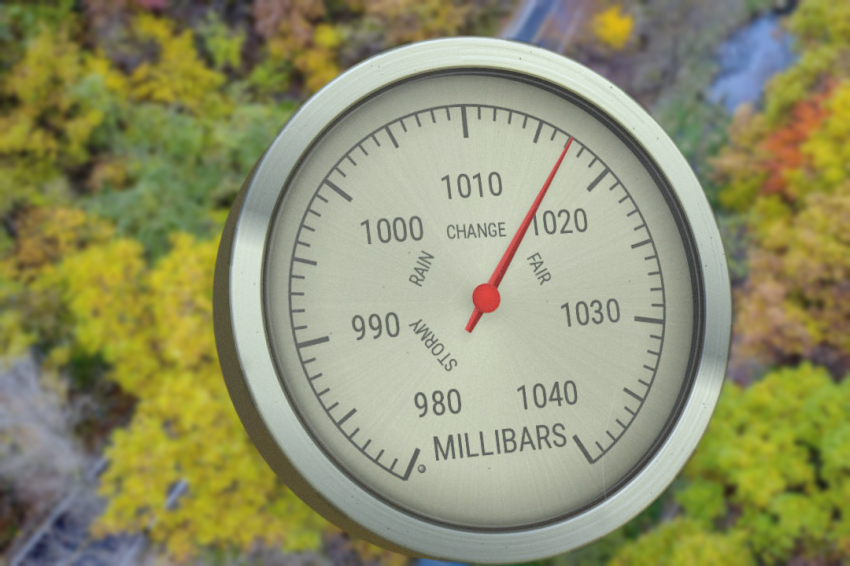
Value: mbar 1017
